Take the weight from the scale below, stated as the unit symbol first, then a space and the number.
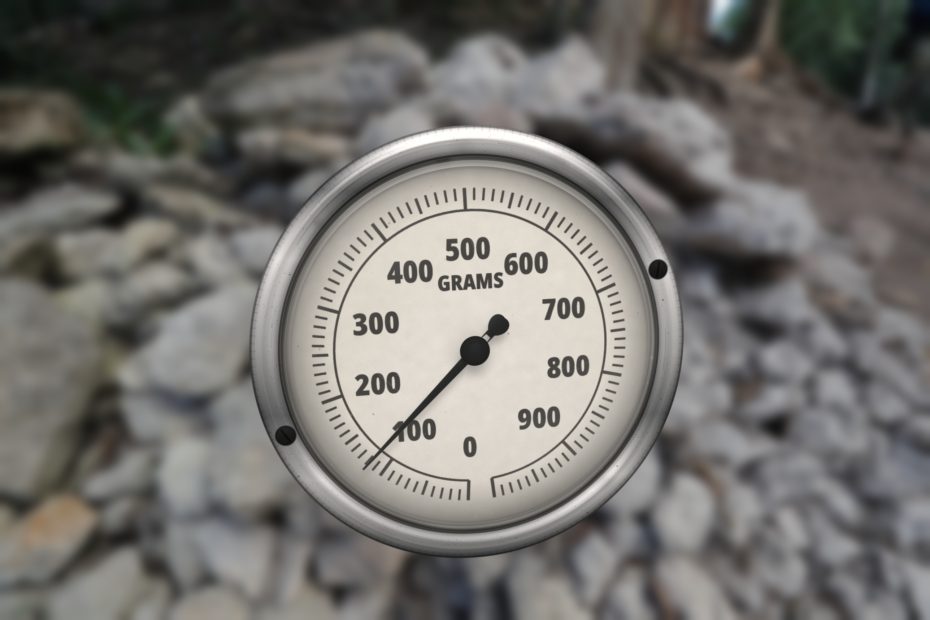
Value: g 120
